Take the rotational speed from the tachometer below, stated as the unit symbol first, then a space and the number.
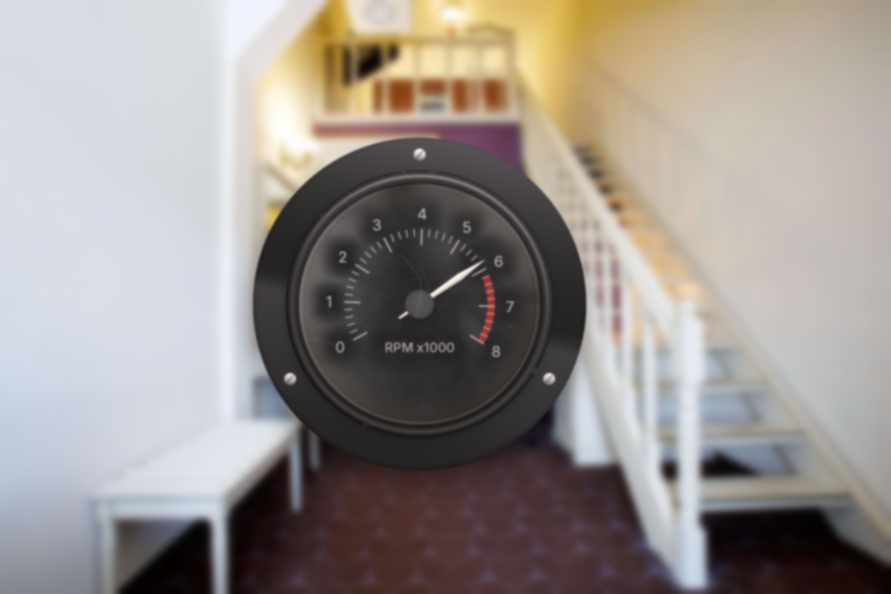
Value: rpm 5800
